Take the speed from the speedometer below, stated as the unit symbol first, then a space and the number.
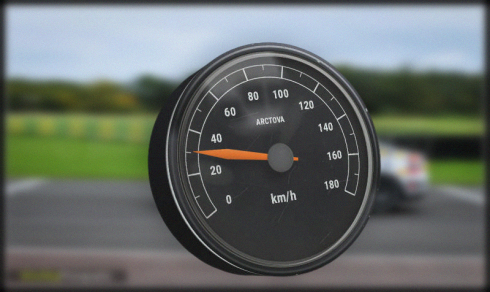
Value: km/h 30
